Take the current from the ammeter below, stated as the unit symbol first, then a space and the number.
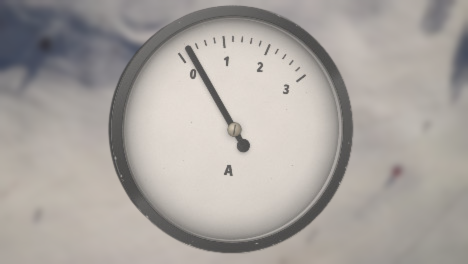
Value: A 0.2
